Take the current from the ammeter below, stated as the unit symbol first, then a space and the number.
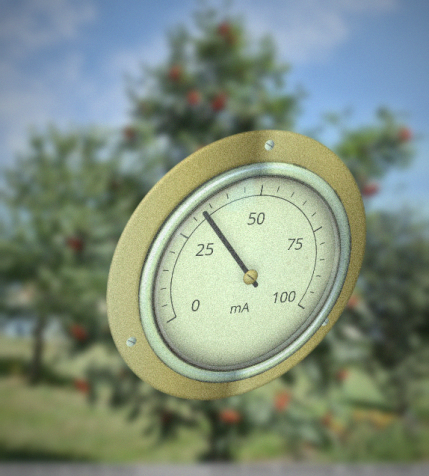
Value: mA 32.5
